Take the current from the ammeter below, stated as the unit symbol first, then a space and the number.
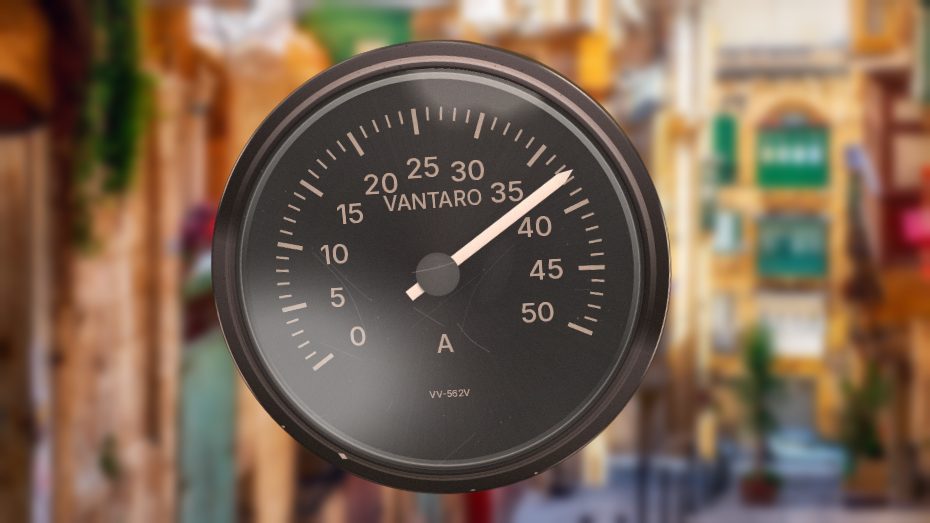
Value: A 37.5
